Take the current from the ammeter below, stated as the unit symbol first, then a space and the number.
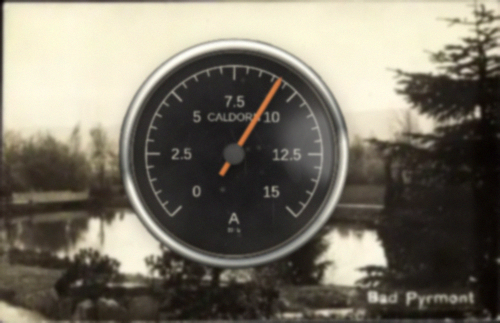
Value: A 9.25
